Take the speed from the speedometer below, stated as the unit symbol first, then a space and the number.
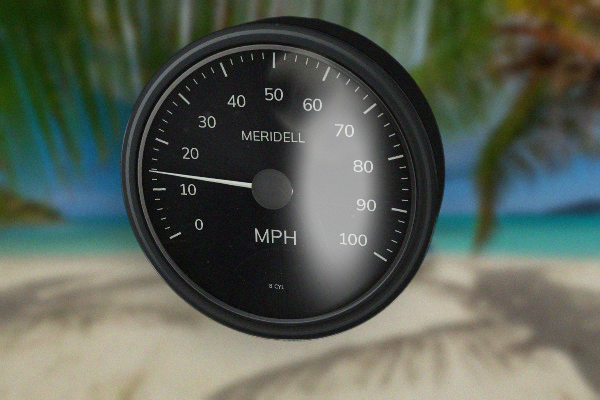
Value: mph 14
